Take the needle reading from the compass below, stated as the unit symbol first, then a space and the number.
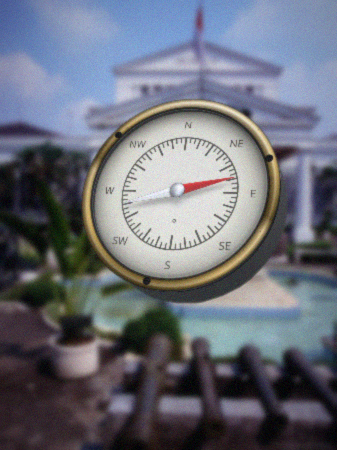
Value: ° 75
